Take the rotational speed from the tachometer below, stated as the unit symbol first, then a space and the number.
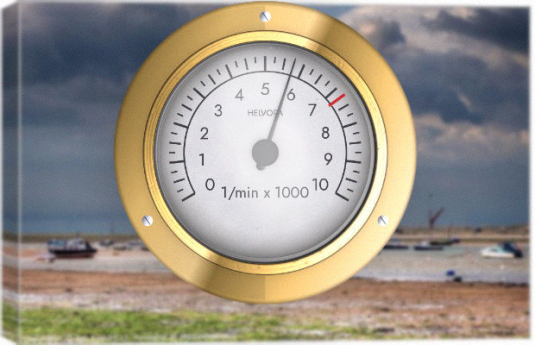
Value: rpm 5750
